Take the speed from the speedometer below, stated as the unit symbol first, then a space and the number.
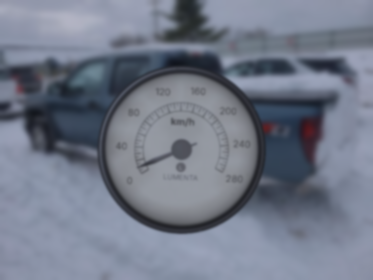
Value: km/h 10
